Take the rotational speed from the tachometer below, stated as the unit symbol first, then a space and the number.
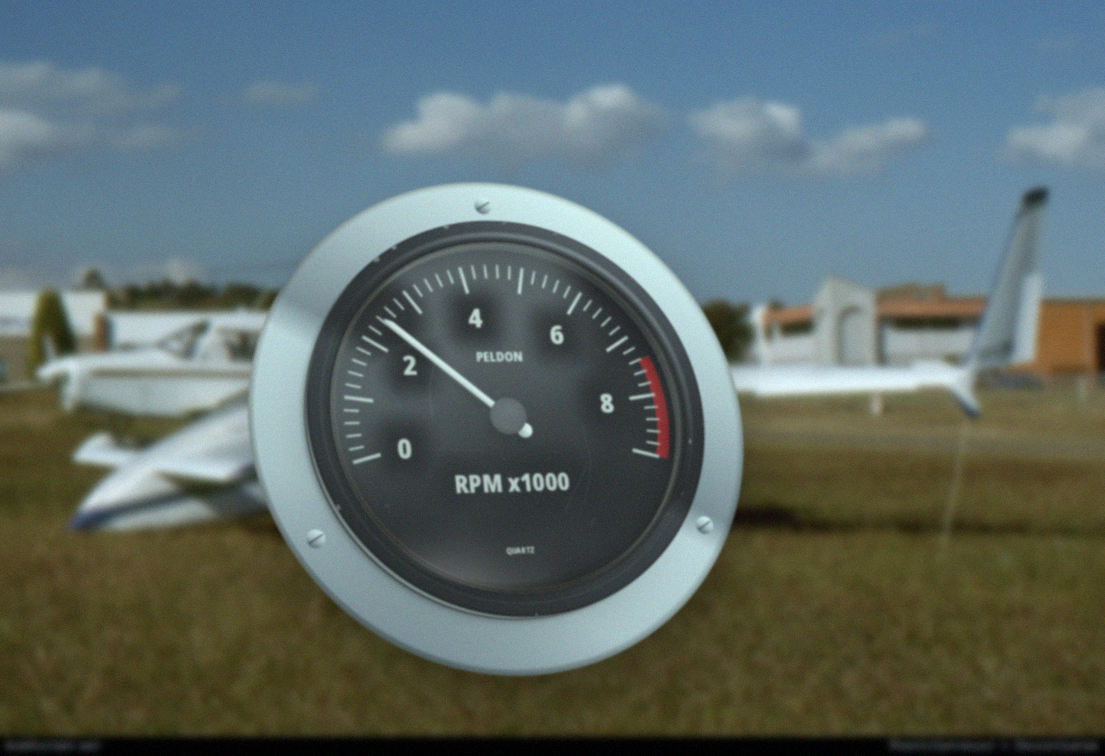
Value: rpm 2400
